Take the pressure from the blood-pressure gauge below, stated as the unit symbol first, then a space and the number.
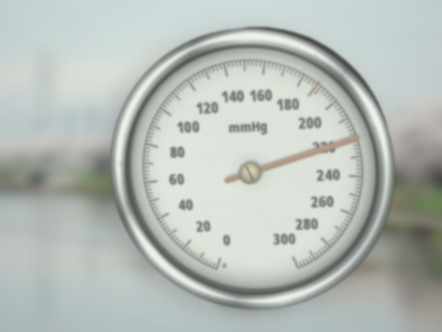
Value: mmHg 220
